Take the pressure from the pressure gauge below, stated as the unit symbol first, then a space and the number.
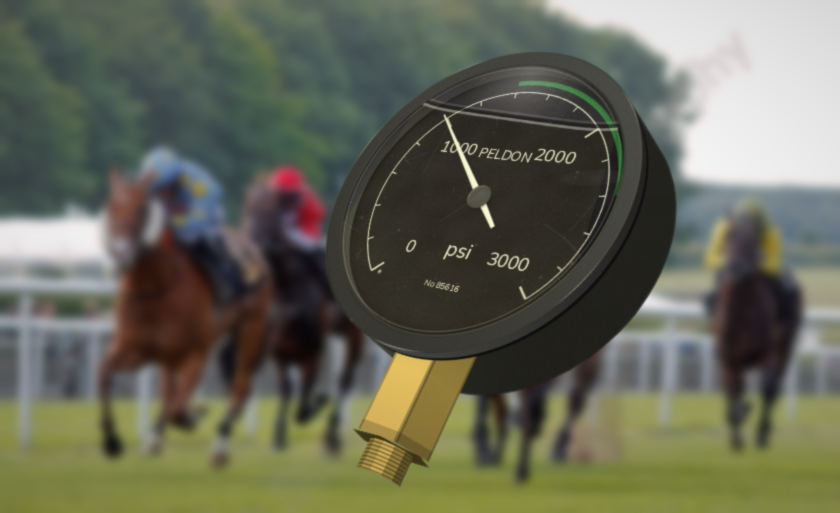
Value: psi 1000
